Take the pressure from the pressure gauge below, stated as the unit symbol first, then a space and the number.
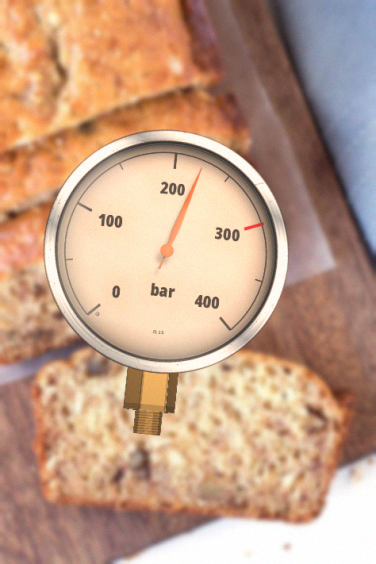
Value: bar 225
